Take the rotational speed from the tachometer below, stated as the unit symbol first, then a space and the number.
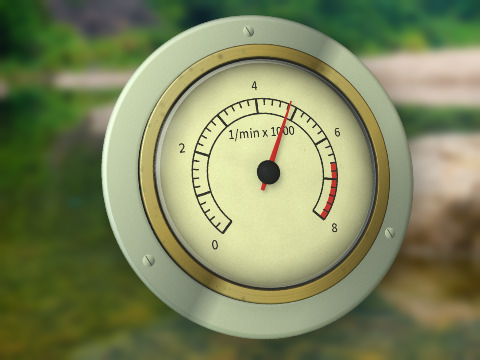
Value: rpm 4800
